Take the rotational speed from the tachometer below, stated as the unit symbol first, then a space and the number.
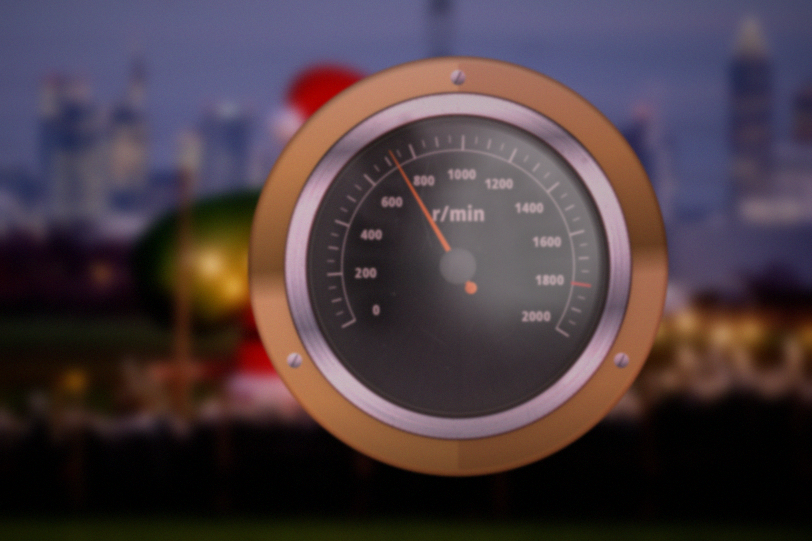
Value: rpm 725
